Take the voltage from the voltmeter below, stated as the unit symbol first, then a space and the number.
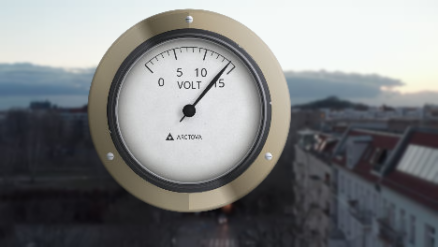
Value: V 14
